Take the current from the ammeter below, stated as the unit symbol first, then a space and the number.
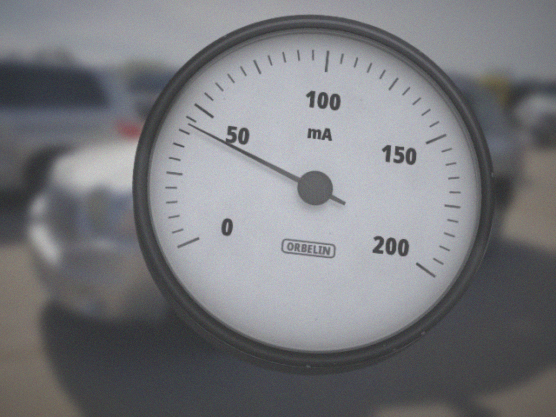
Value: mA 42.5
